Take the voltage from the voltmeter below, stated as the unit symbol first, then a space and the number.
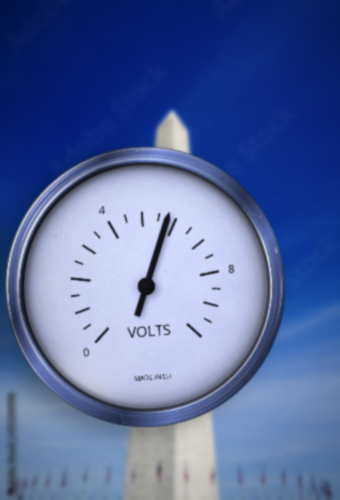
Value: V 5.75
